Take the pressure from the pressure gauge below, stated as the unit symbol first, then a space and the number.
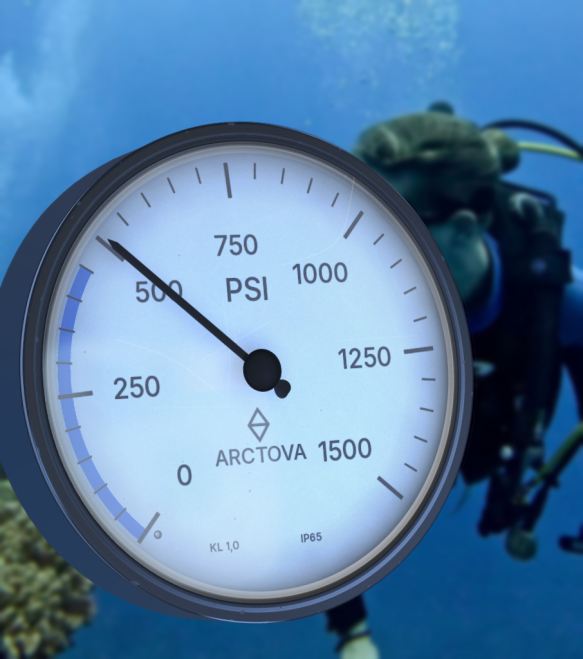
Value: psi 500
